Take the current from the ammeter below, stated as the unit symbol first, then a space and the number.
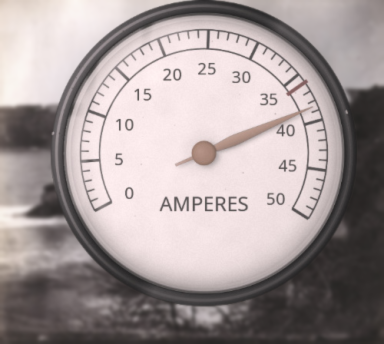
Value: A 38.5
